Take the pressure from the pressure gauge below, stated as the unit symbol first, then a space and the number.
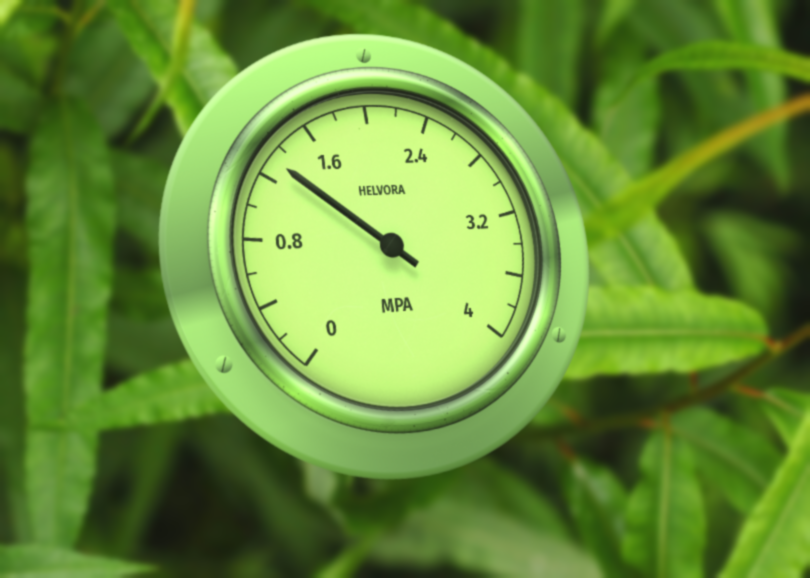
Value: MPa 1.3
